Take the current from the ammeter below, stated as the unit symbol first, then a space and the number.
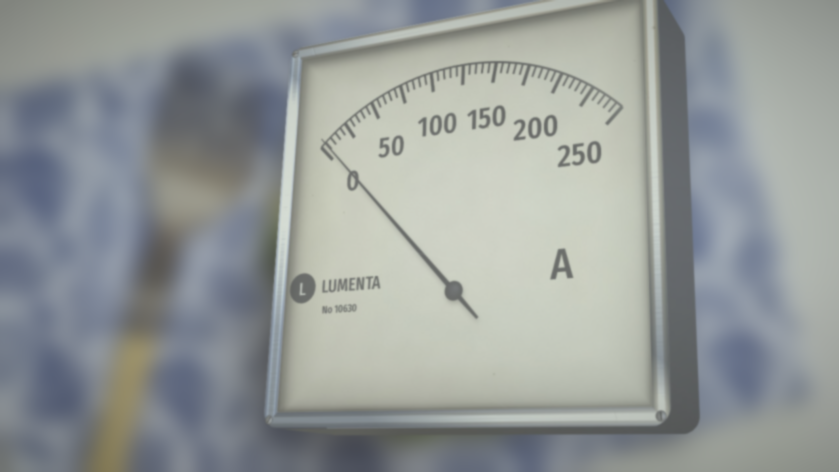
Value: A 5
